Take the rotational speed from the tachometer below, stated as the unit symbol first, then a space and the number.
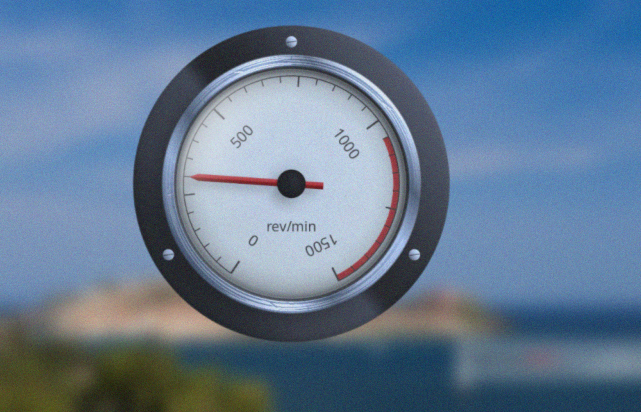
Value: rpm 300
